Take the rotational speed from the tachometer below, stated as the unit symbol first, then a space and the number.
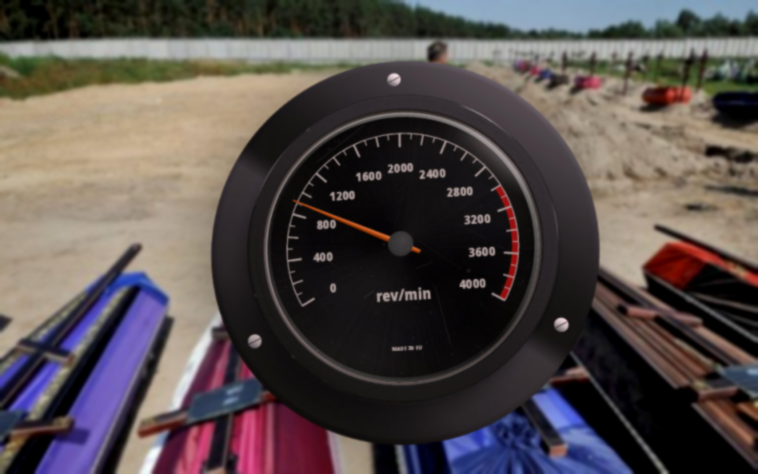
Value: rpm 900
